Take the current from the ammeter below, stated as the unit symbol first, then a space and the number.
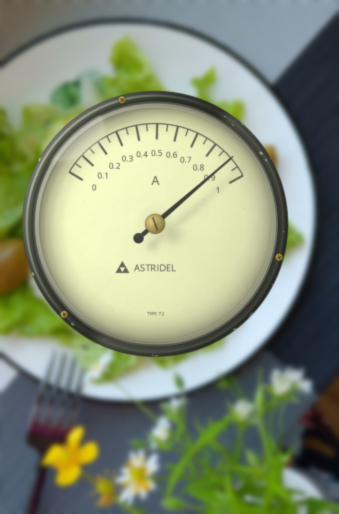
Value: A 0.9
